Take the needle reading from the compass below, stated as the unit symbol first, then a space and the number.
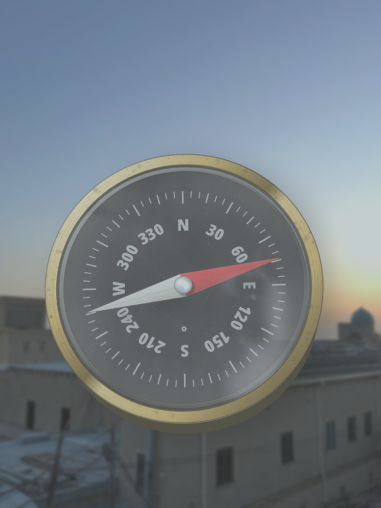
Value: ° 75
